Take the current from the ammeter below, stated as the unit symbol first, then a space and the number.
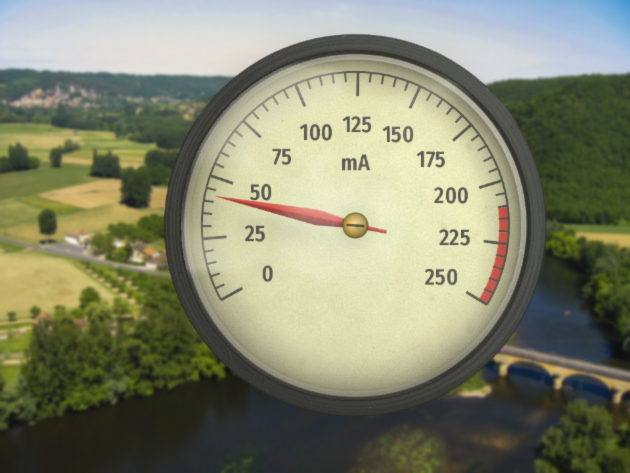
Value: mA 42.5
